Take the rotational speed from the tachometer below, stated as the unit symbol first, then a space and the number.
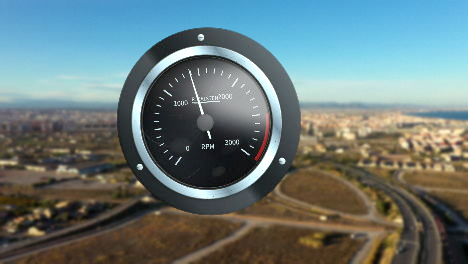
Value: rpm 1400
